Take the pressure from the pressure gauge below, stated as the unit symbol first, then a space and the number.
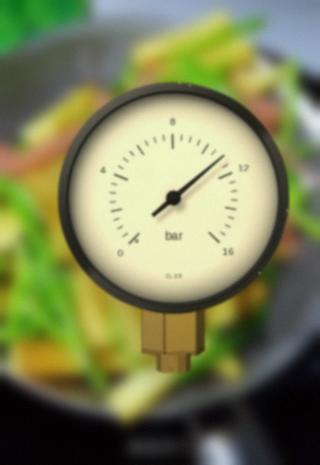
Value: bar 11
